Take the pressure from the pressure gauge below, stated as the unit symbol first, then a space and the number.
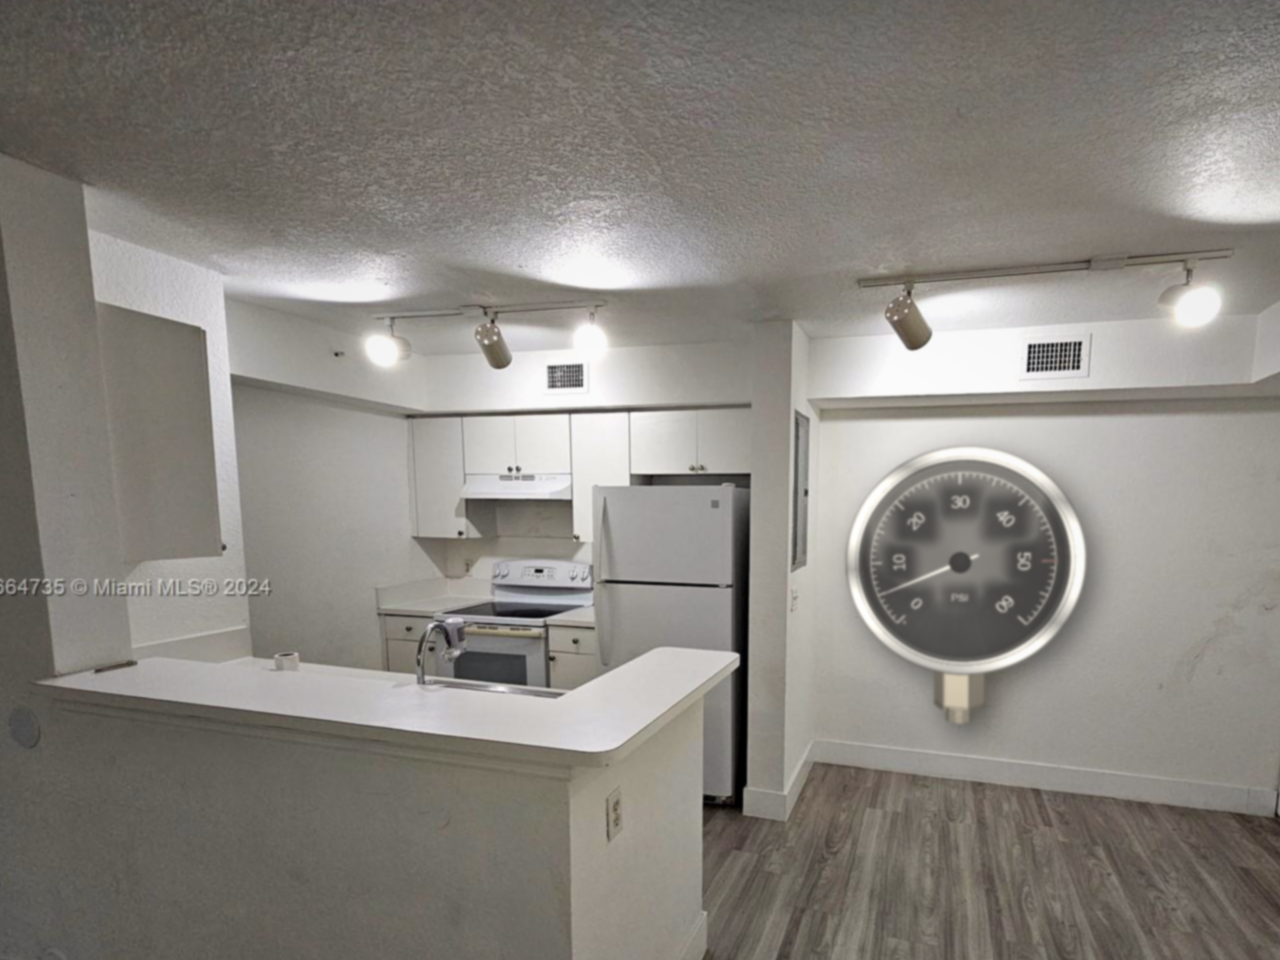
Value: psi 5
